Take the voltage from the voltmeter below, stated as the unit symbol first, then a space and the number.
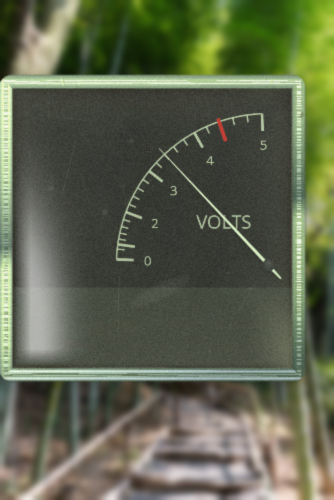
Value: V 3.4
